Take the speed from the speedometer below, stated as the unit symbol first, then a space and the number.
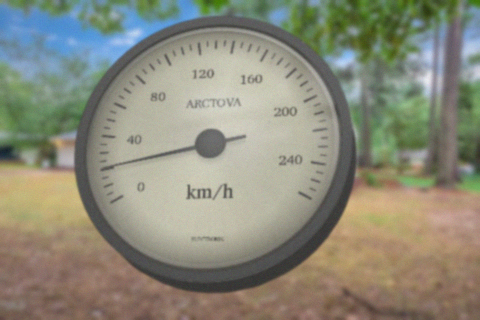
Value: km/h 20
